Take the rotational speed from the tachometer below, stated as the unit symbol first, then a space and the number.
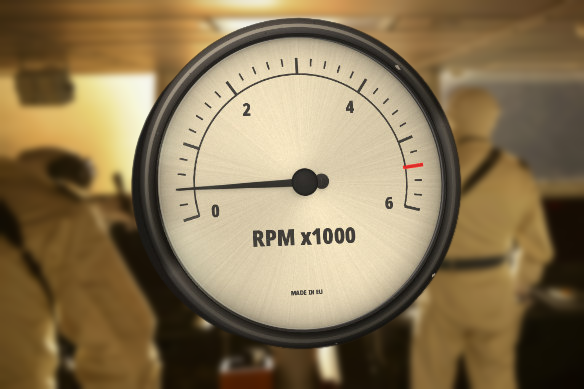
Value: rpm 400
